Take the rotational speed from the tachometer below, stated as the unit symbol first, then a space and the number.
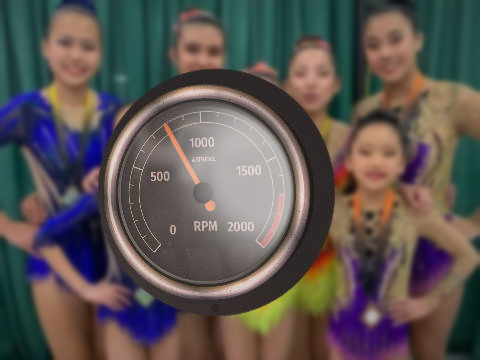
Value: rpm 800
